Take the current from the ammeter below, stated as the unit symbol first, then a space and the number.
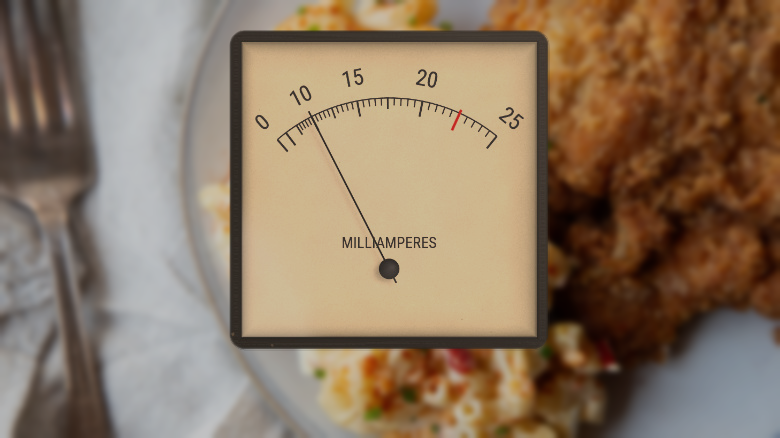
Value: mA 10
